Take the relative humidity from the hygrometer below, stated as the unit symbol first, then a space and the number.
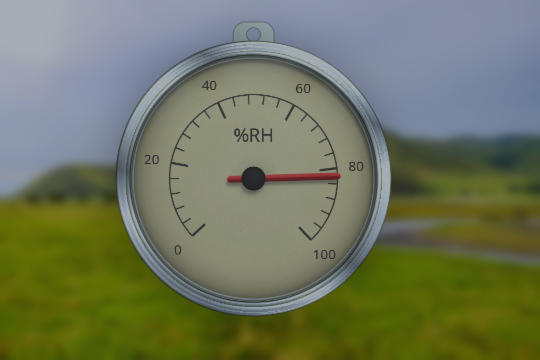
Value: % 82
